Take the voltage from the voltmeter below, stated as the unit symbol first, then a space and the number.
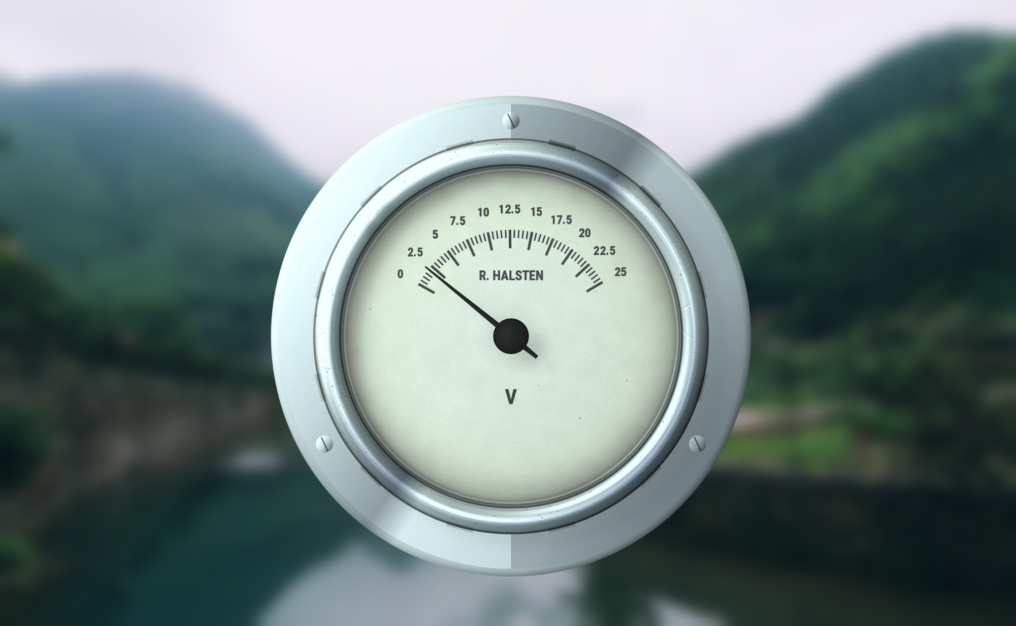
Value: V 2
